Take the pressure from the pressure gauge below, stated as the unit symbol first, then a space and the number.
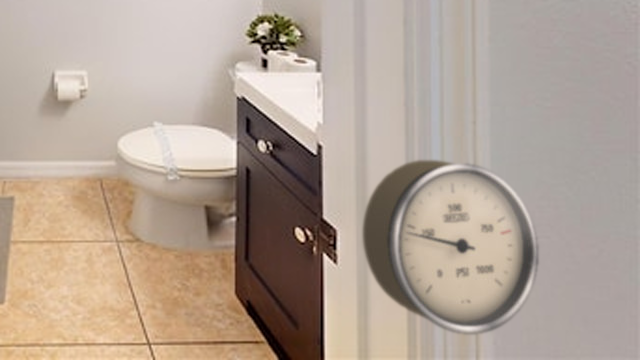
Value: psi 225
